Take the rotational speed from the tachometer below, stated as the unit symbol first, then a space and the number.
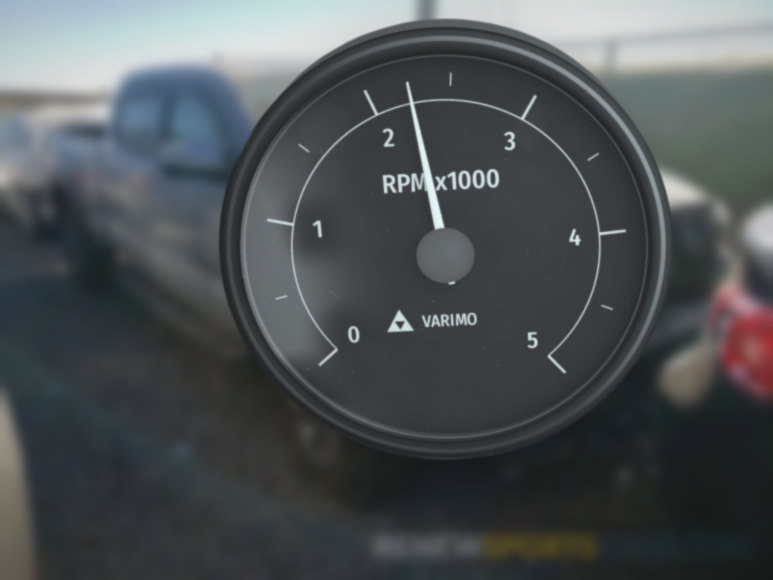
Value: rpm 2250
